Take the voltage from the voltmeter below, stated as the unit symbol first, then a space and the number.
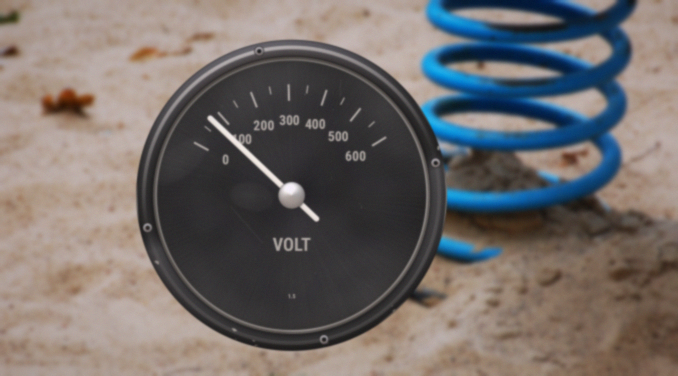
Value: V 75
